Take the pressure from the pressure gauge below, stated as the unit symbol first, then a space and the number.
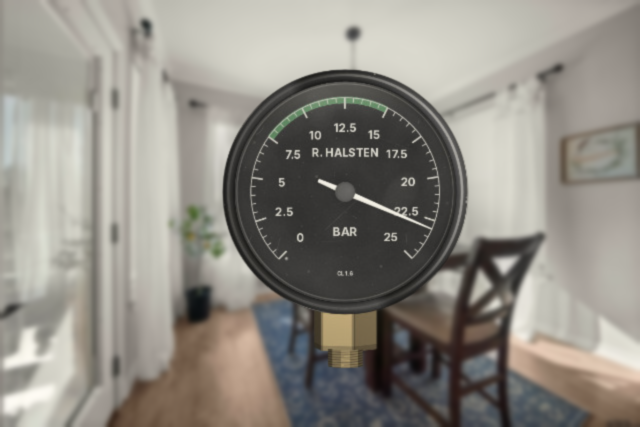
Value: bar 23
